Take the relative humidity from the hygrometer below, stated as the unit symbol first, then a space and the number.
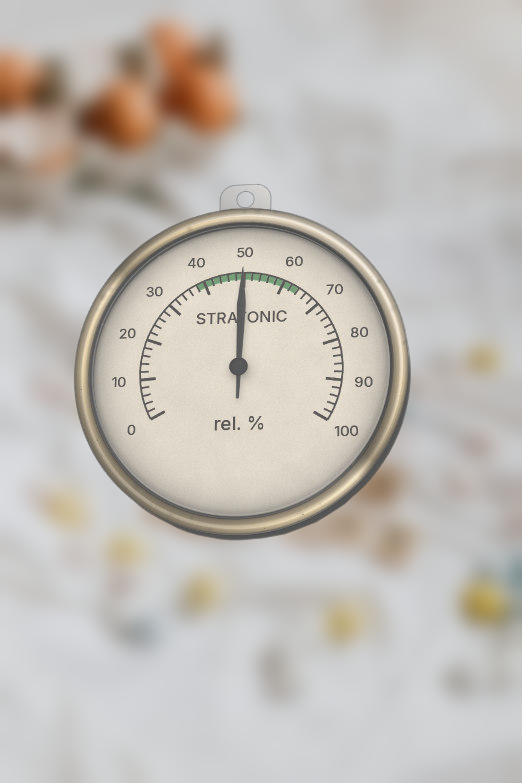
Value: % 50
